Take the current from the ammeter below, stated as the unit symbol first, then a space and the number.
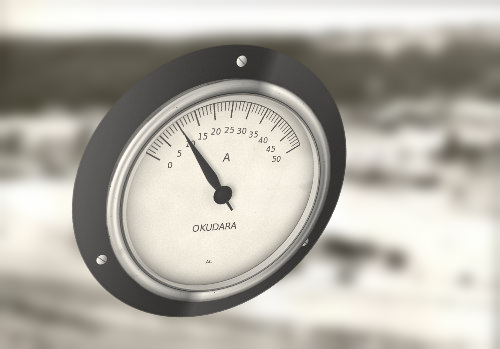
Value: A 10
